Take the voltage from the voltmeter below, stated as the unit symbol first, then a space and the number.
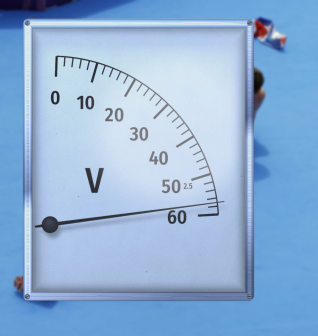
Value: V 57
